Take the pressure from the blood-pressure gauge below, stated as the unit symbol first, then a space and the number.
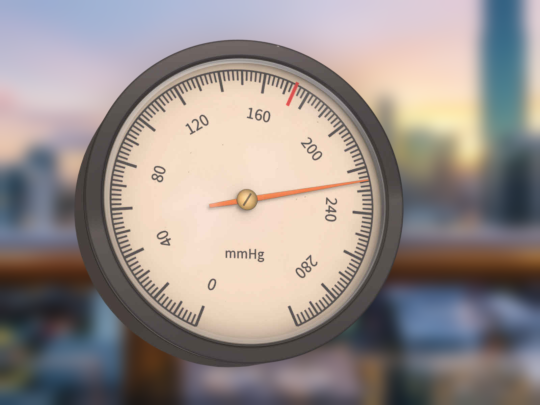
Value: mmHg 226
